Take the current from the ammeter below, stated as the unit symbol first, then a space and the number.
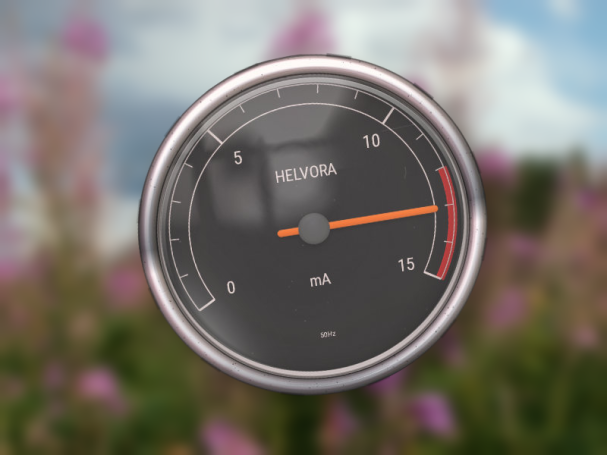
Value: mA 13
